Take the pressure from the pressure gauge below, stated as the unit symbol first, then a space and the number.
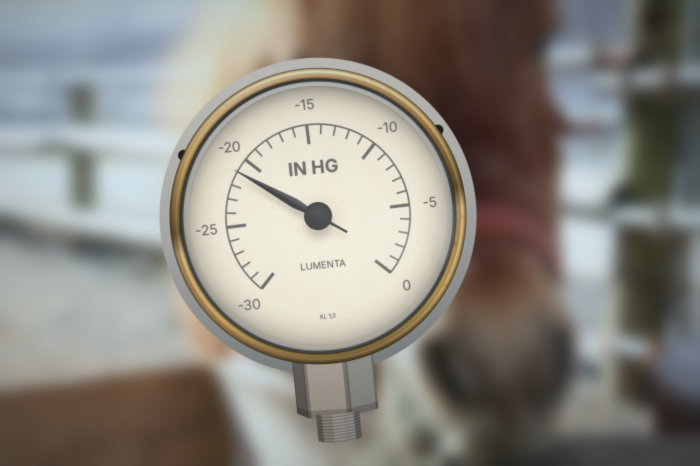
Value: inHg -21
